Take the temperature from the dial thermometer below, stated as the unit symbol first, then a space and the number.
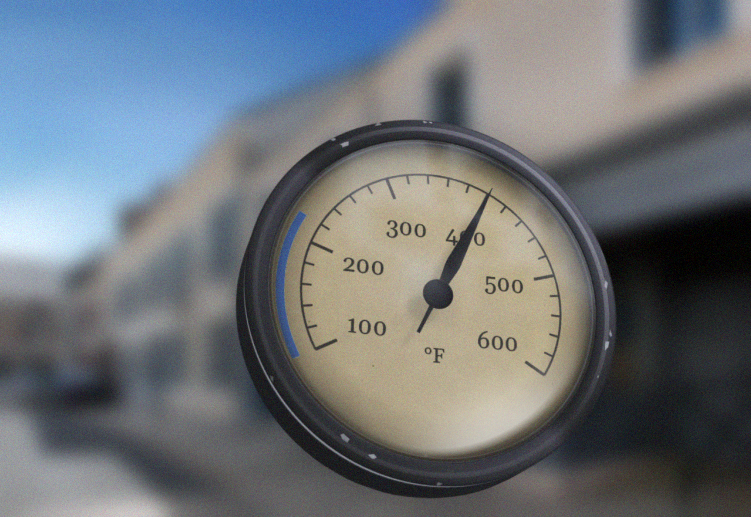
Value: °F 400
